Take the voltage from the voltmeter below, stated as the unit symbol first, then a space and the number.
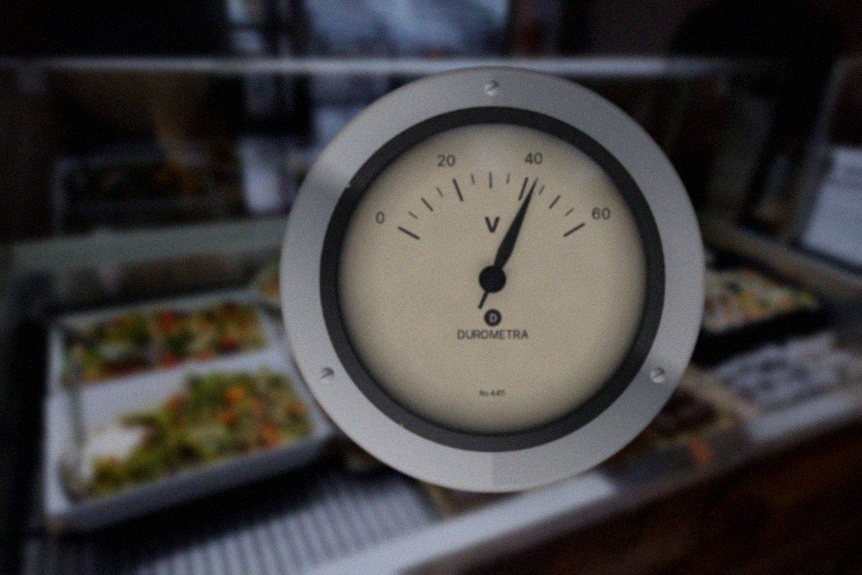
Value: V 42.5
